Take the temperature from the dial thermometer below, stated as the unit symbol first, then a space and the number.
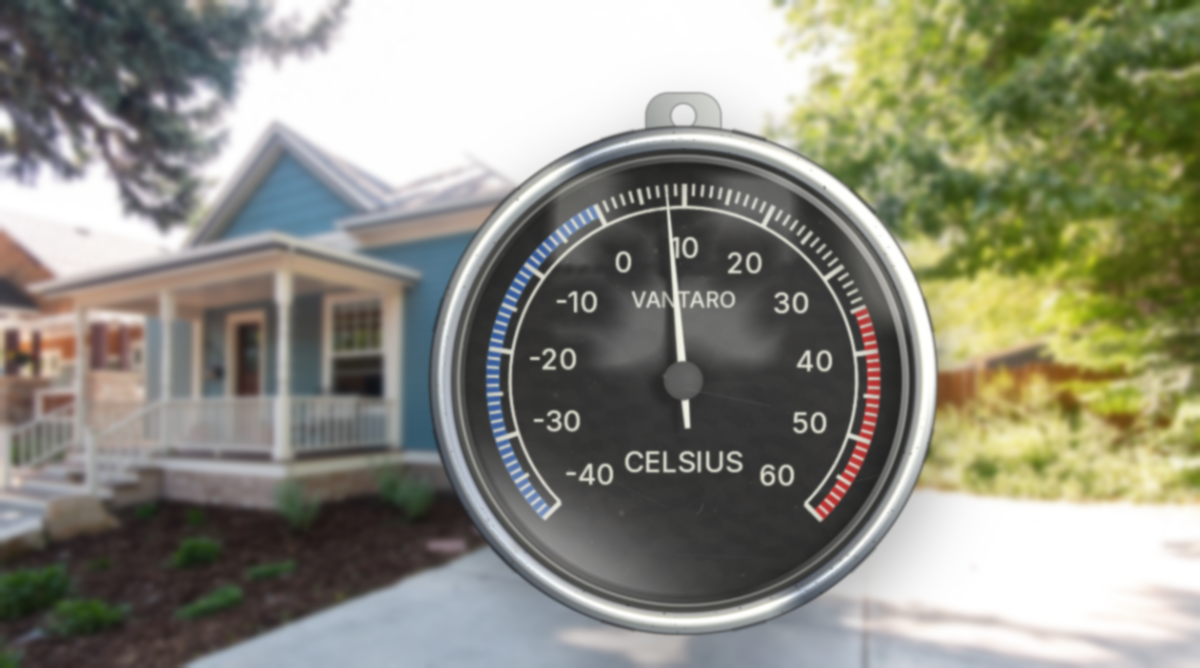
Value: °C 8
